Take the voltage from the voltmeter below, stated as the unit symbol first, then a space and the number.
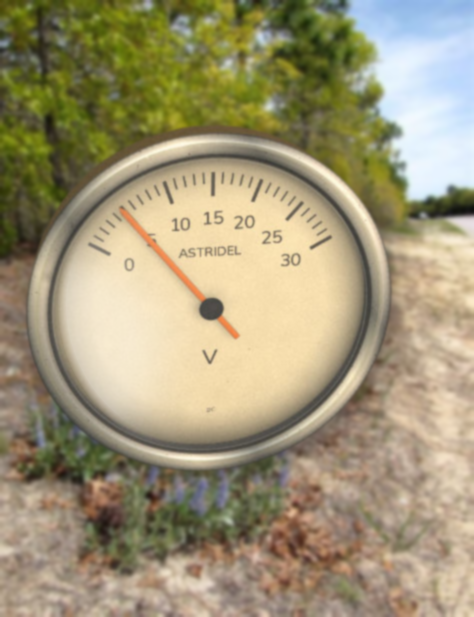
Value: V 5
